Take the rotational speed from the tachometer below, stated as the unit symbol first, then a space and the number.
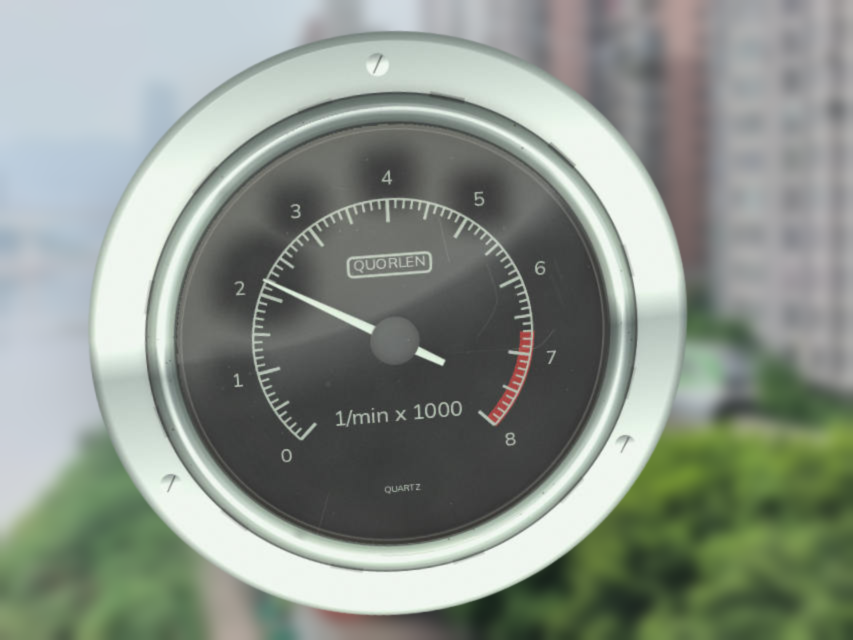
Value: rpm 2200
